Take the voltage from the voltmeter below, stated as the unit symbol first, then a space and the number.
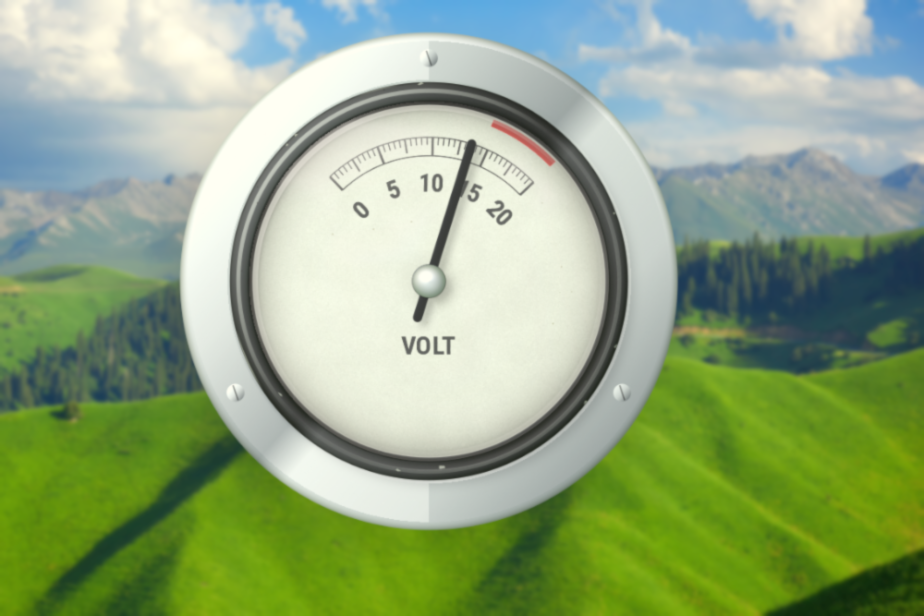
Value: V 13.5
